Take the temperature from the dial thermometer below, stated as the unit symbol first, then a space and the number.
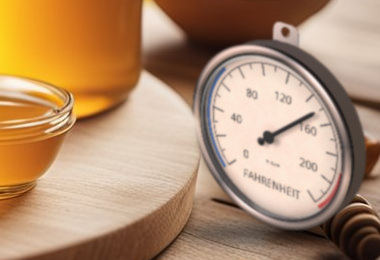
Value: °F 150
